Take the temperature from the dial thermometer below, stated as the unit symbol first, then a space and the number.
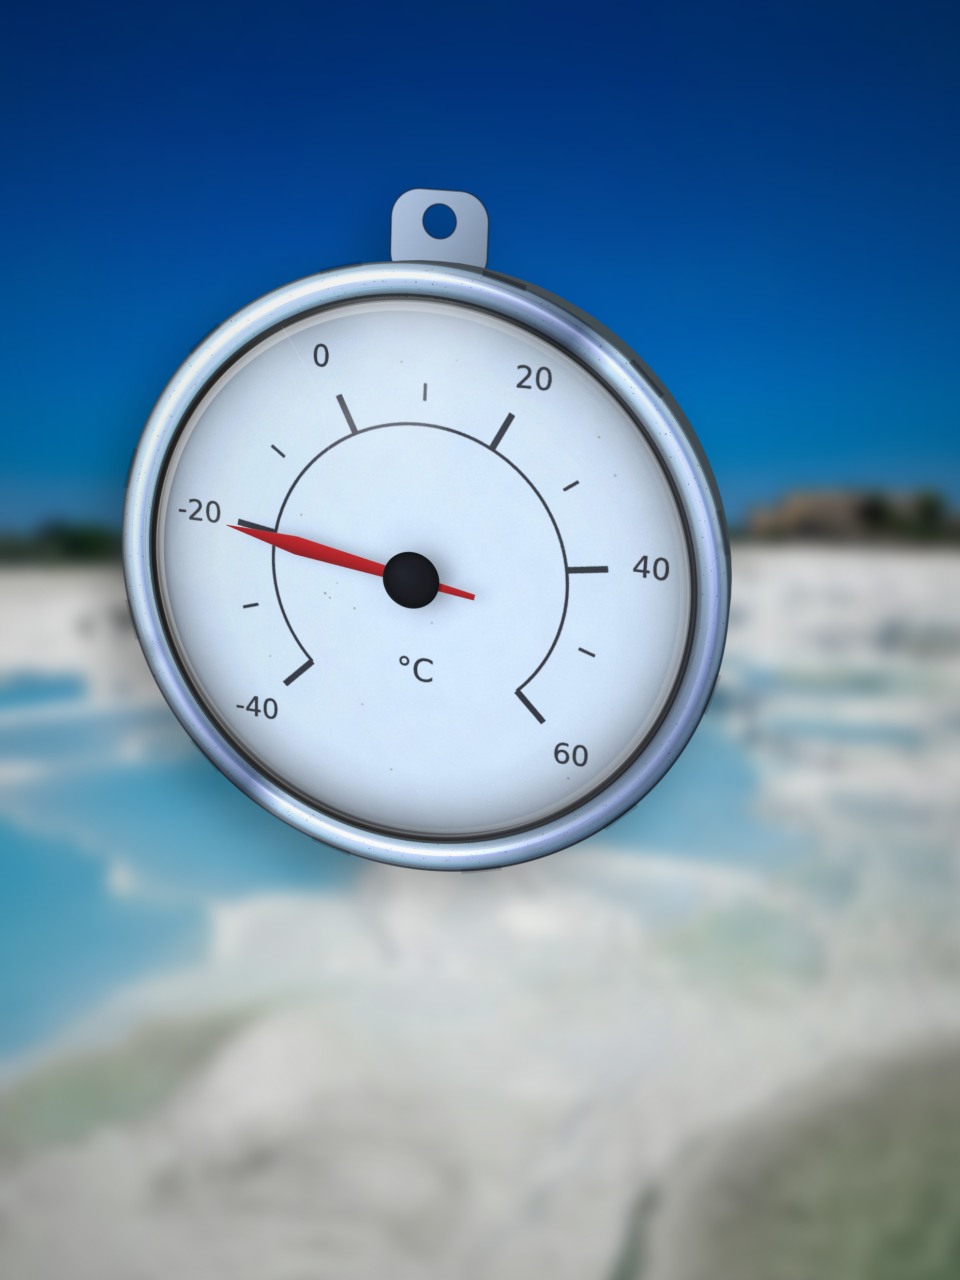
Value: °C -20
